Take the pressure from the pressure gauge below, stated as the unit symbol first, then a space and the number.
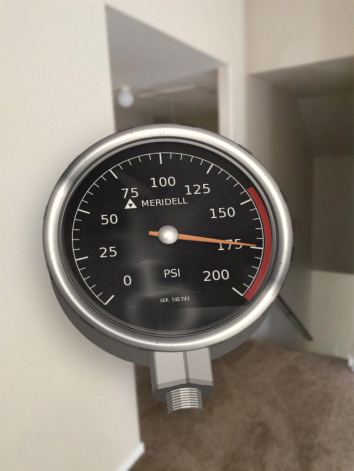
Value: psi 175
